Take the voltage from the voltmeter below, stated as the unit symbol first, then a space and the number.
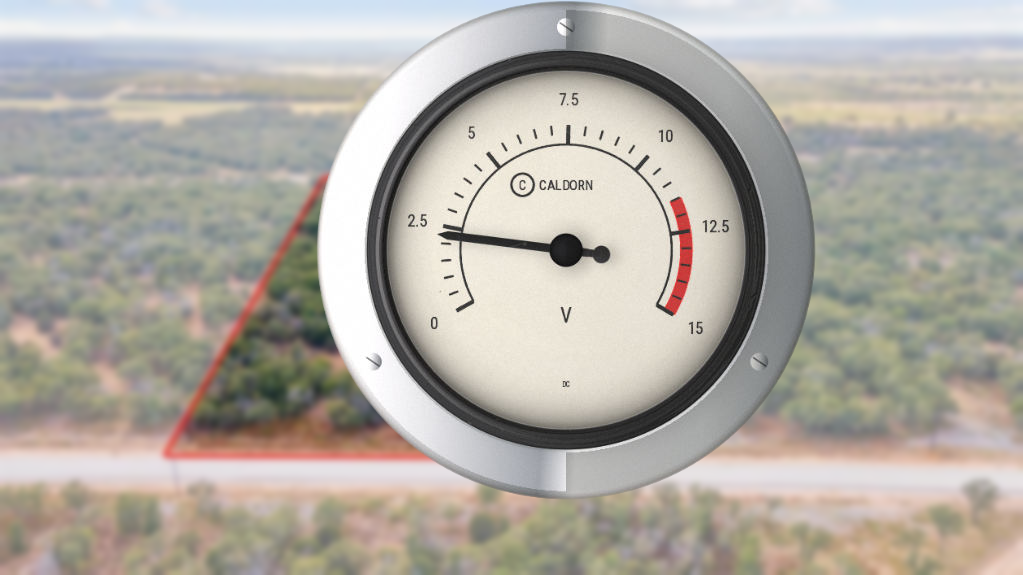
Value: V 2.25
